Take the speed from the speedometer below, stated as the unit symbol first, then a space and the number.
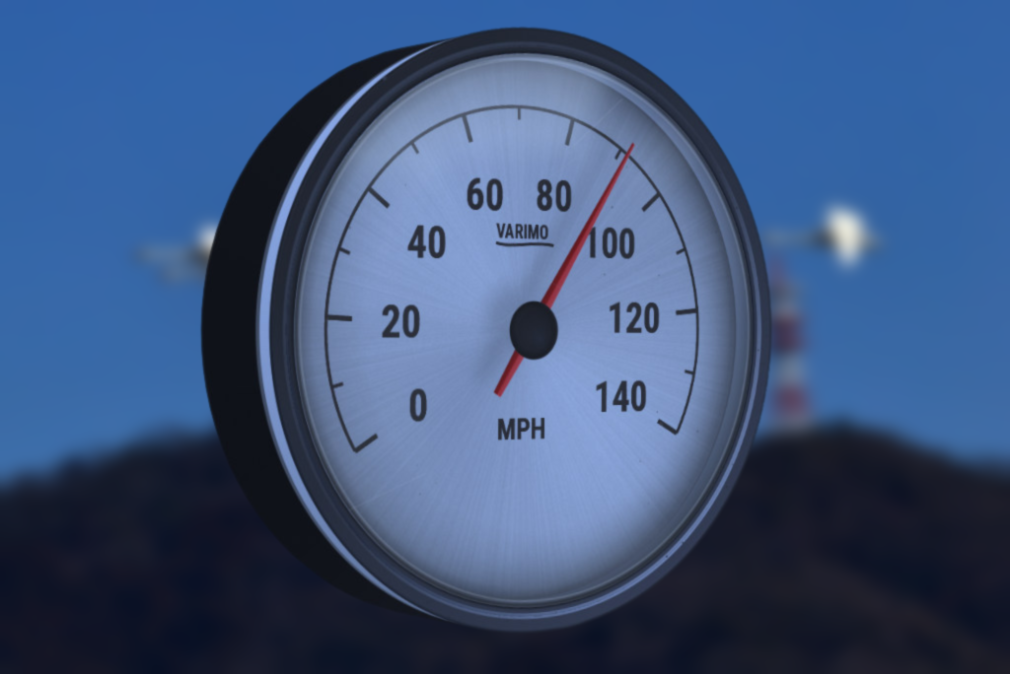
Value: mph 90
